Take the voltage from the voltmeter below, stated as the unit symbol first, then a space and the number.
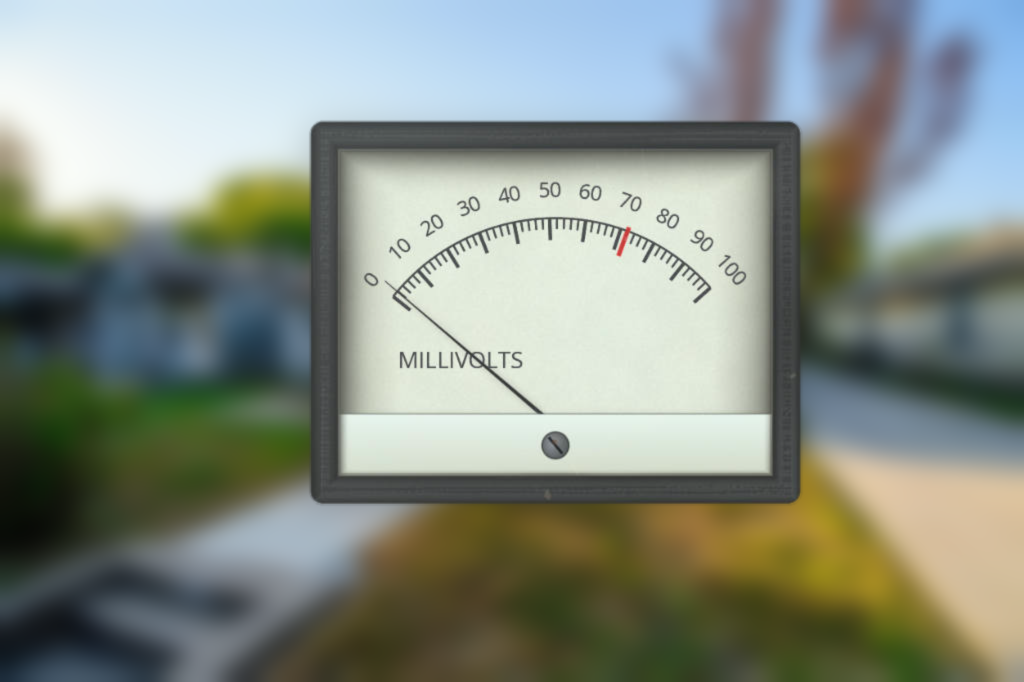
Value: mV 2
